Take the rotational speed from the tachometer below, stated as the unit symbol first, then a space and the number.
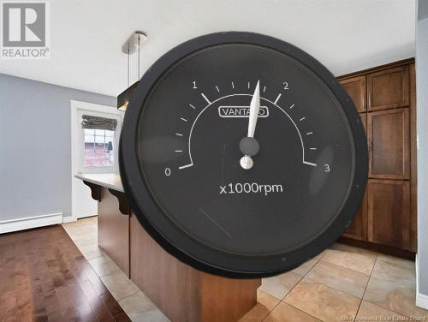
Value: rpm 1700
